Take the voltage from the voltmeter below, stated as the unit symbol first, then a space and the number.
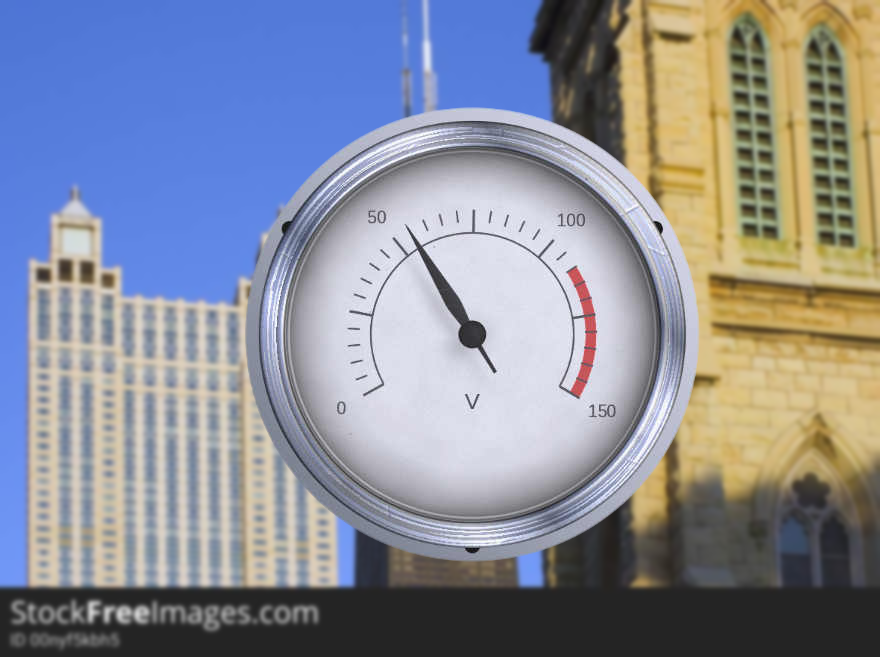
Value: V 55
